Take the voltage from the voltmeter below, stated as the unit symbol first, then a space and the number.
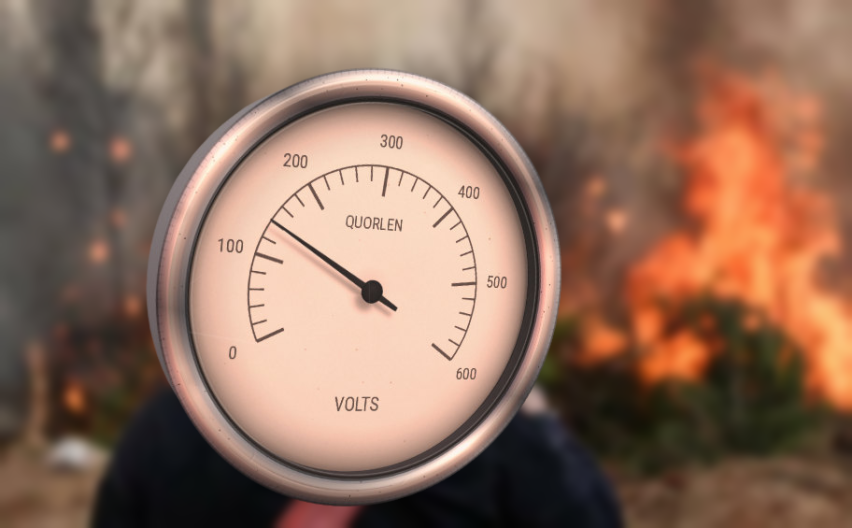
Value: V 140
